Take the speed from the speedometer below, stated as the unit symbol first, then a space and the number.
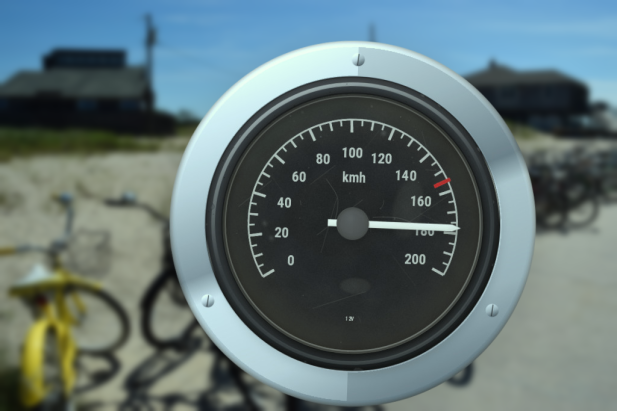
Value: km/h 177.5
